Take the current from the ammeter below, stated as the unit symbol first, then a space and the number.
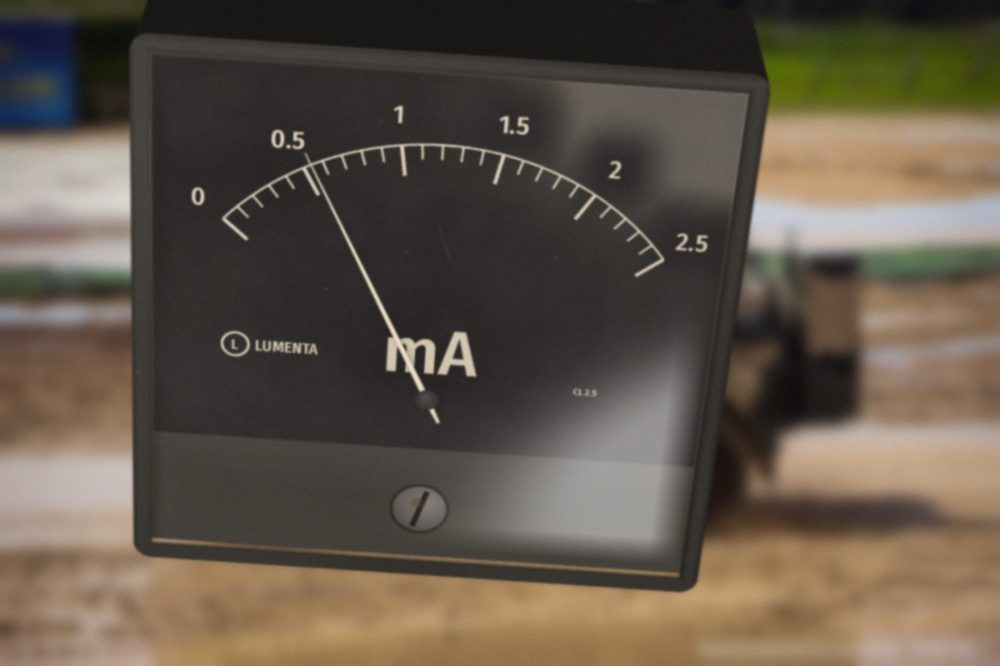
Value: mA 0.55
